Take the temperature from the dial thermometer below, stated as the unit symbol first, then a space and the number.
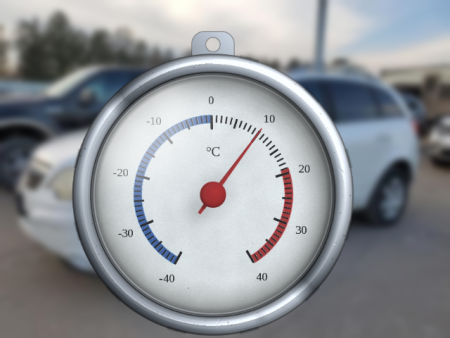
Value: °C 10
